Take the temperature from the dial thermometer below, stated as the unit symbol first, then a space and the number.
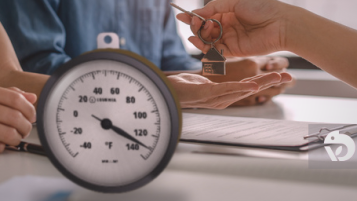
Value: °F 130
